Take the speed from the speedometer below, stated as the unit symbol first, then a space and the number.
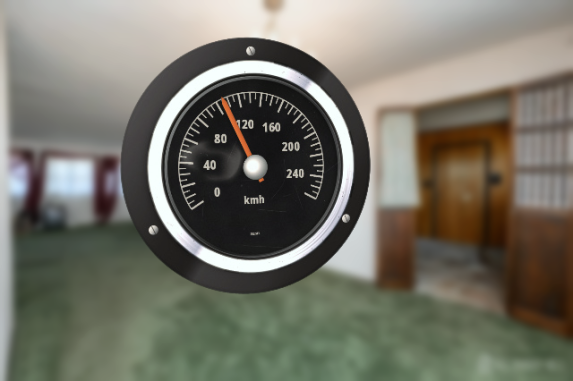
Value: km/h 105
